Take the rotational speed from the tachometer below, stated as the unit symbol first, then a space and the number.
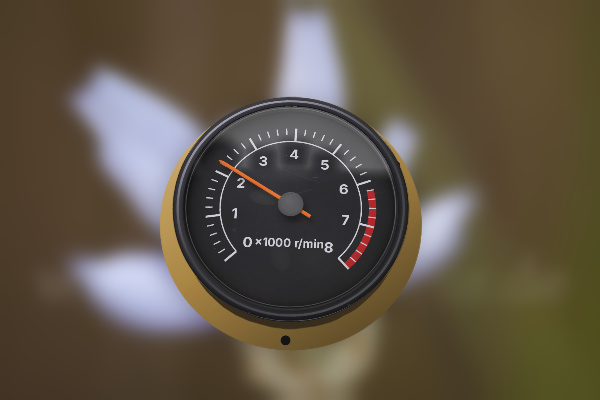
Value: rpm 2200
